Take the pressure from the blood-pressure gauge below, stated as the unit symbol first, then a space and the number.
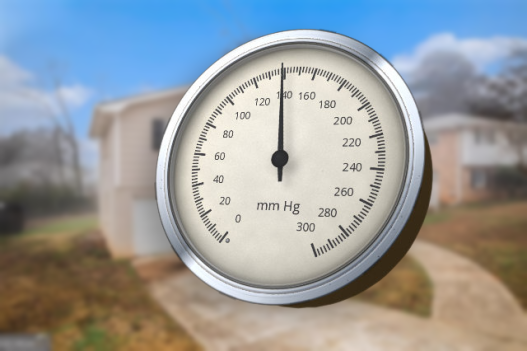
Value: mmHg 140
